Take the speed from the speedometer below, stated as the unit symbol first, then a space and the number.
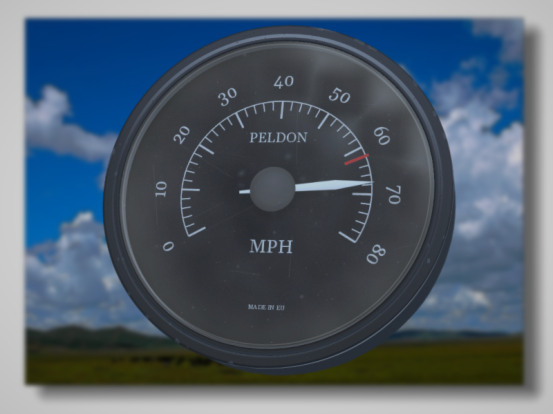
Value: mph 68
